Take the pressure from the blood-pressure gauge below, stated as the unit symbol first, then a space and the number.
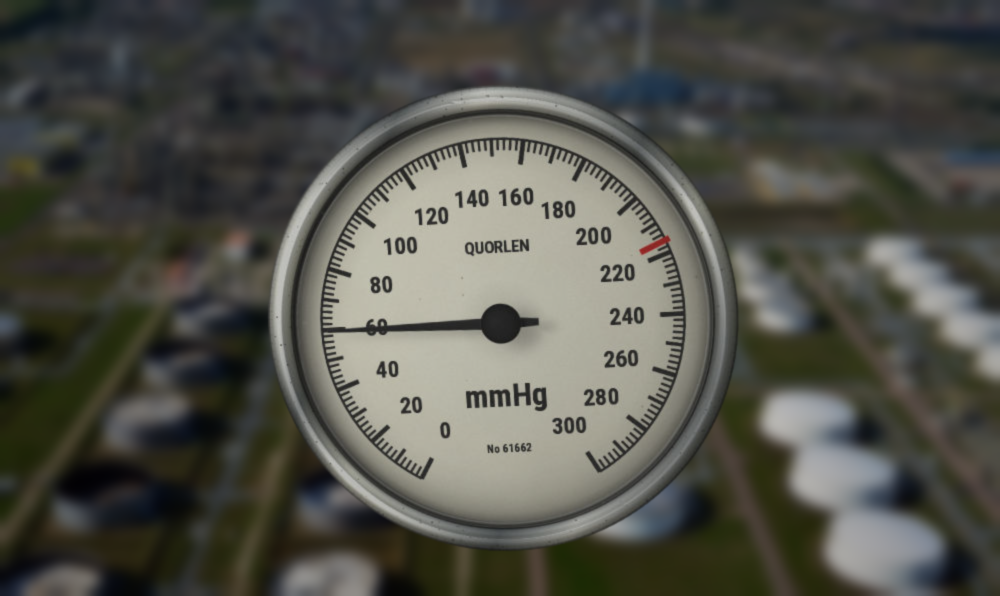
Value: mmHg 60
